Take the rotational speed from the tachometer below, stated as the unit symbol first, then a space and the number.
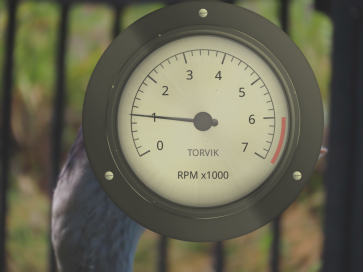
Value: rpm 1000
